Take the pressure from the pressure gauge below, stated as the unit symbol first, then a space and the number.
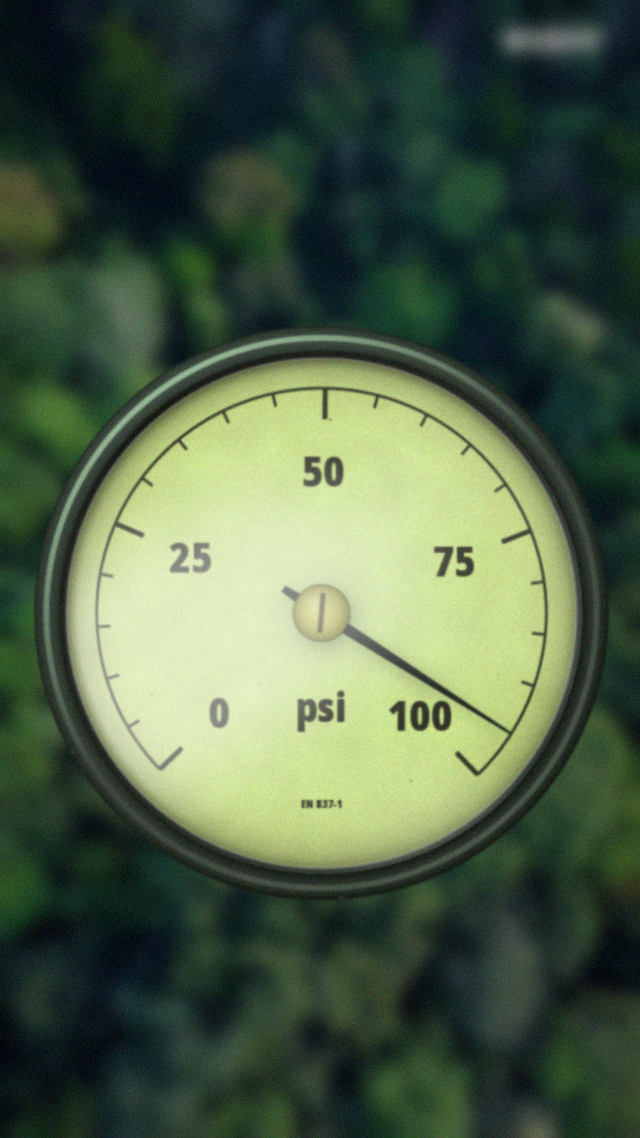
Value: psi 95
